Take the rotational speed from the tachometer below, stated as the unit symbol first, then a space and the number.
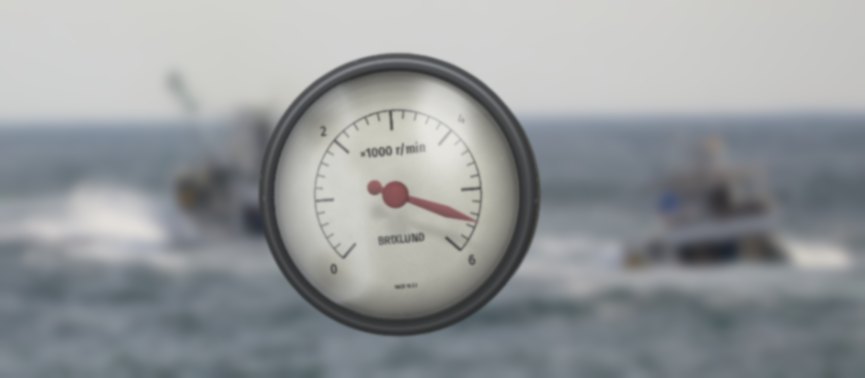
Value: rpm 5500
